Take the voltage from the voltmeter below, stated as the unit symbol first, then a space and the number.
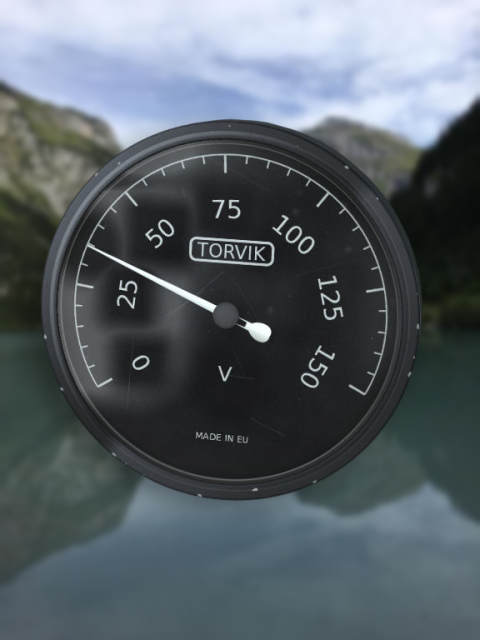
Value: V 35
